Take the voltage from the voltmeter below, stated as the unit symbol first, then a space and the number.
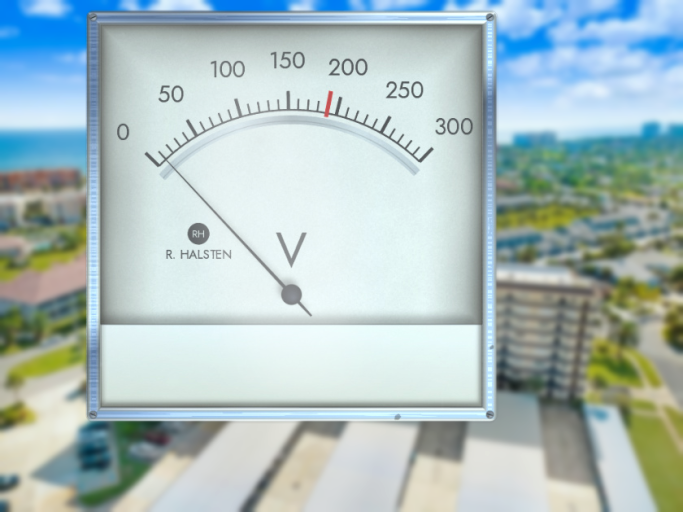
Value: V 10
